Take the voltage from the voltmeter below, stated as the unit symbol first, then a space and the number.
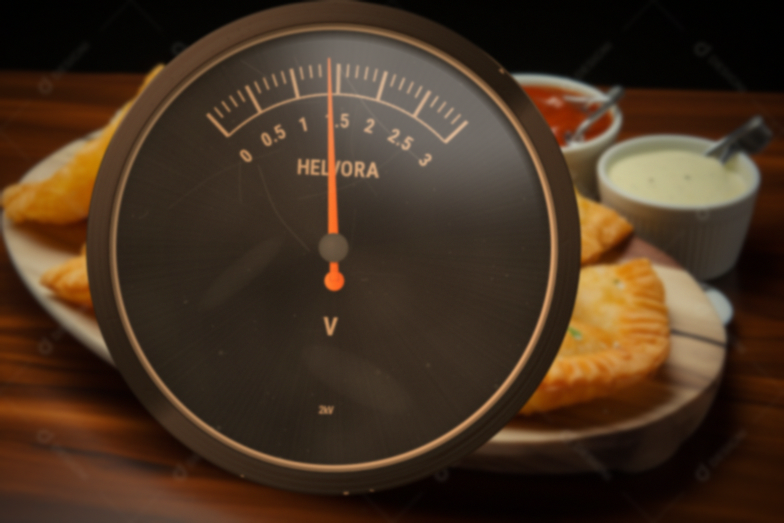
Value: V 1.4
